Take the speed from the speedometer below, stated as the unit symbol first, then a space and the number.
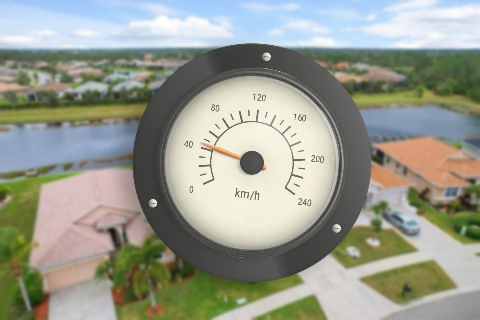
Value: km/h 45
